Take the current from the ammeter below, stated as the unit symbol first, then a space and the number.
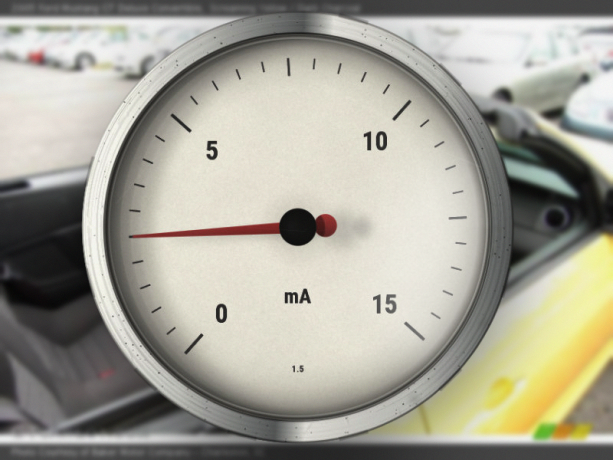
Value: mA 2.5
